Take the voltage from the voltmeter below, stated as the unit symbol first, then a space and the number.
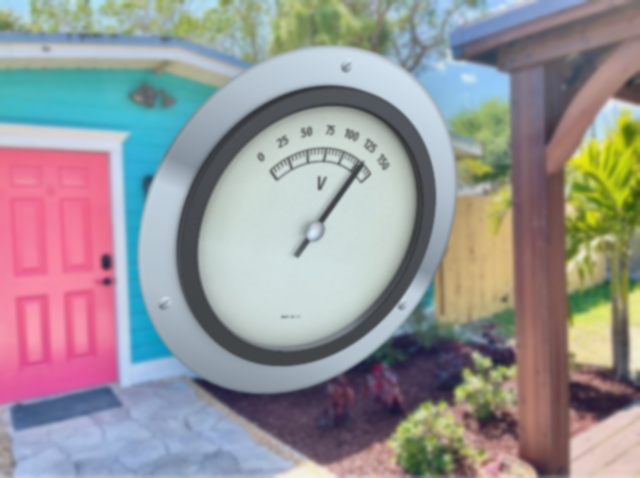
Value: V 125
